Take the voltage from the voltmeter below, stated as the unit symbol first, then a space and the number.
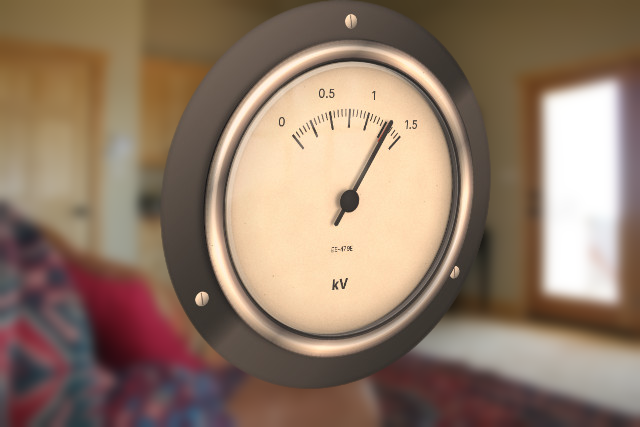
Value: kV 1.25
